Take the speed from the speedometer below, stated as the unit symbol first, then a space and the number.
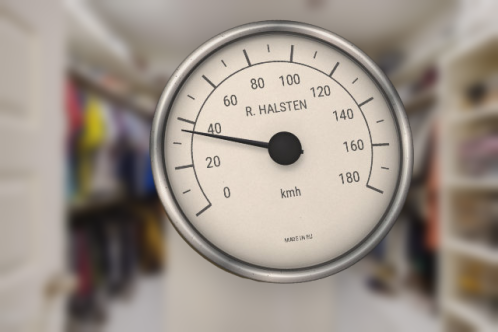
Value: km/h 35
